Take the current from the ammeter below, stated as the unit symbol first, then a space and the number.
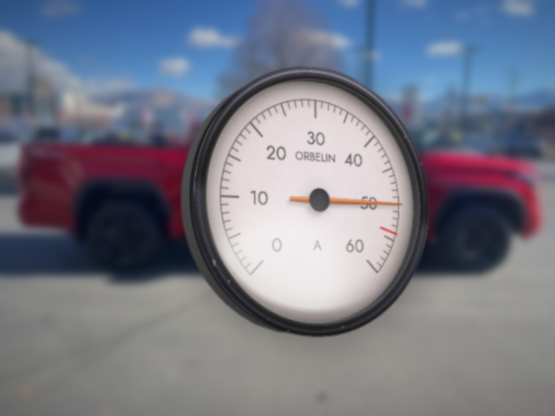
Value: A 50
